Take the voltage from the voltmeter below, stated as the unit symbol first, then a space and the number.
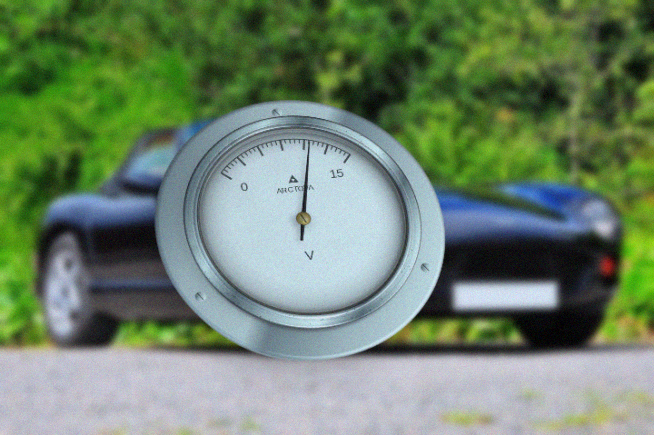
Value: V 10.5
